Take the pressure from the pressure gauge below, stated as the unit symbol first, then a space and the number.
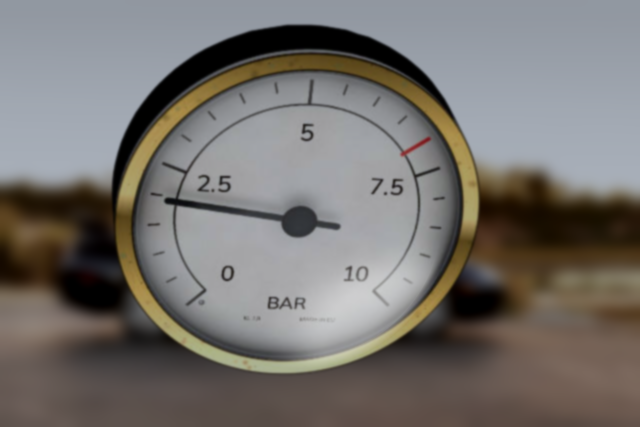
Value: bar 2
